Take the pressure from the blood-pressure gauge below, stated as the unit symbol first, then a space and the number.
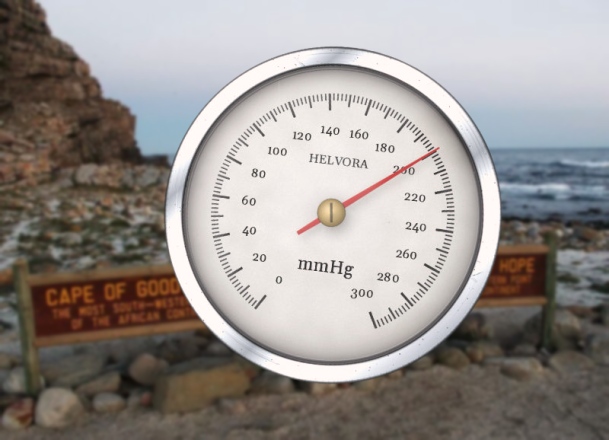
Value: mmHg 200
